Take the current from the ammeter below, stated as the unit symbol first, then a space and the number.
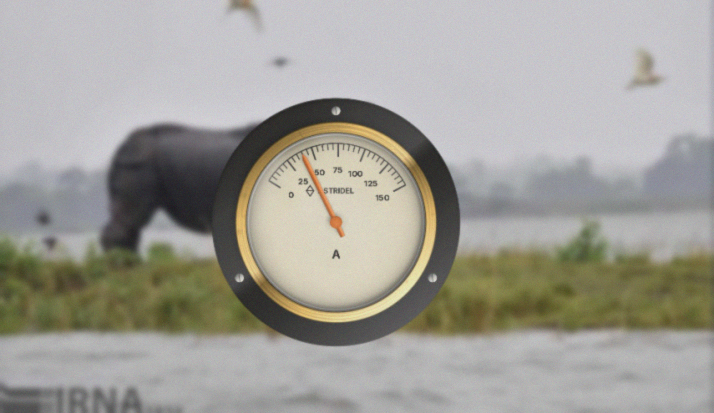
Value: A 40
